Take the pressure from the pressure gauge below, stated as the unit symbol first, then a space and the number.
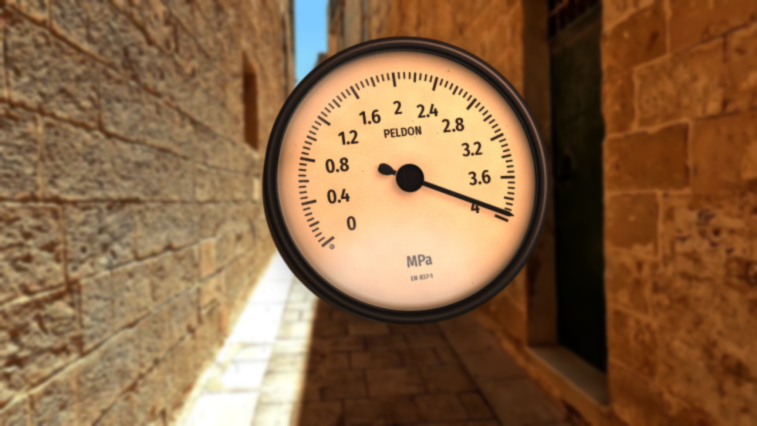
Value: MPa 3.95
